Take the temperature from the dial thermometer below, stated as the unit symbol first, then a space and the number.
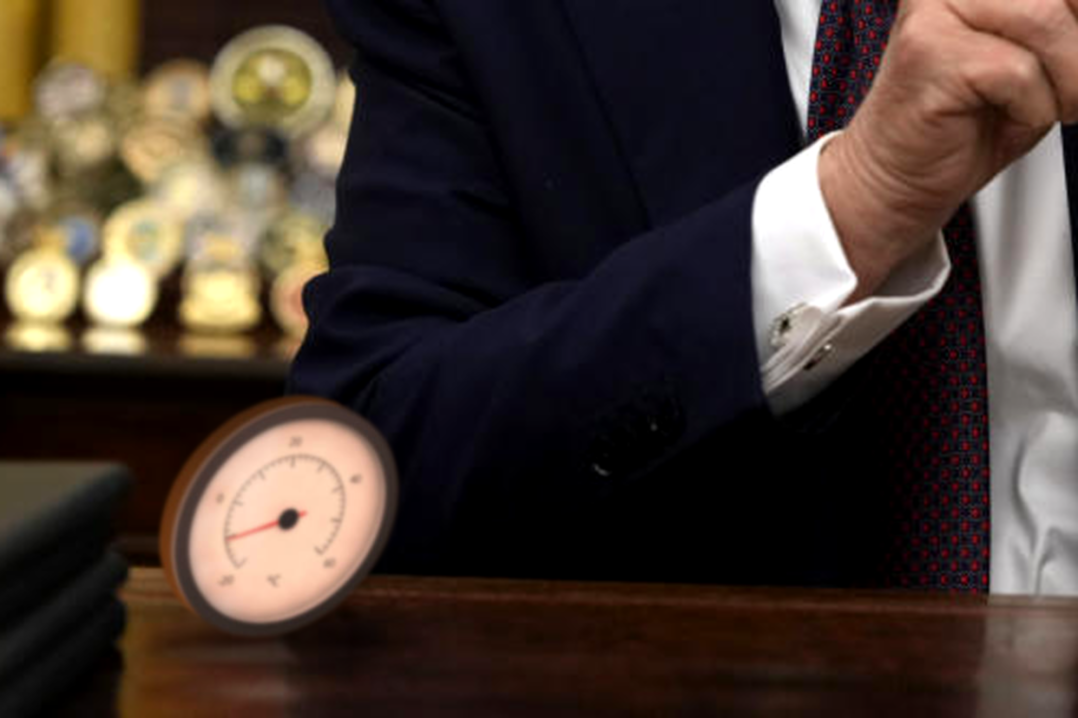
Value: °C -10
